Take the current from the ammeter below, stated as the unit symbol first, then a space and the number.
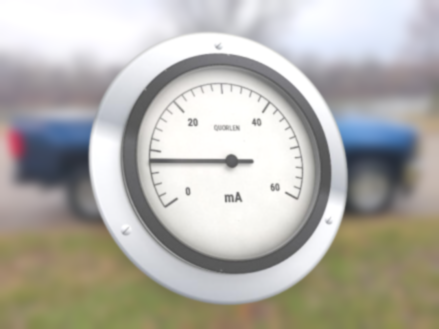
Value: mA 8
